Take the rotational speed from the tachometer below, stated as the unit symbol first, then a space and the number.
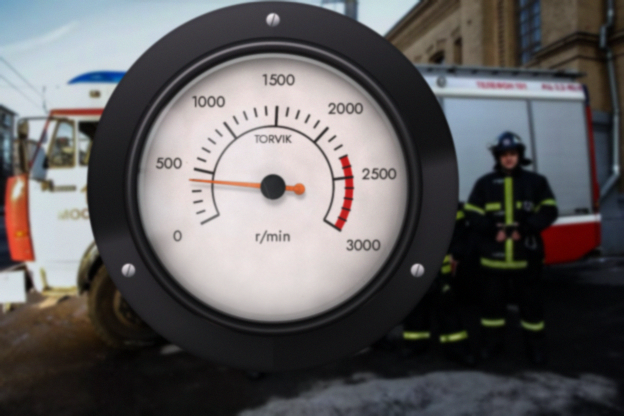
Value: rpm 400
